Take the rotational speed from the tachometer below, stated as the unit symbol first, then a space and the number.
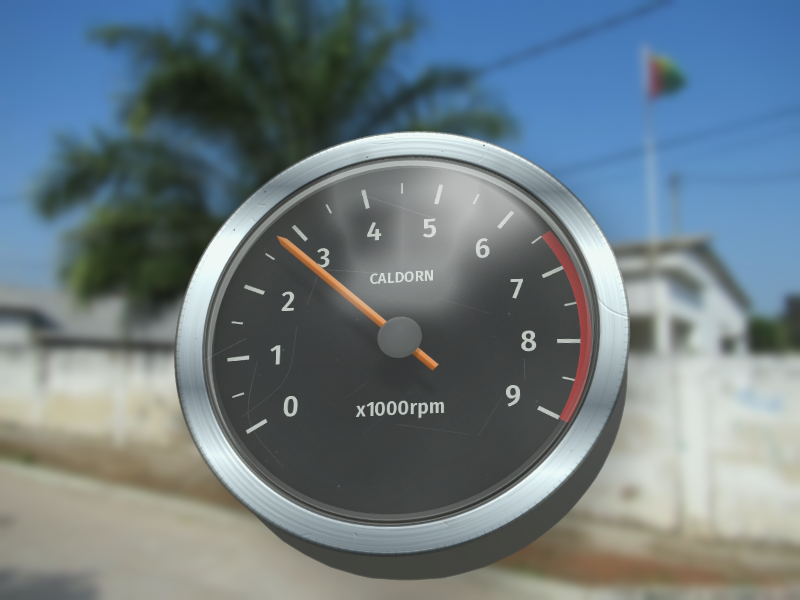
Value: rpm 2750
